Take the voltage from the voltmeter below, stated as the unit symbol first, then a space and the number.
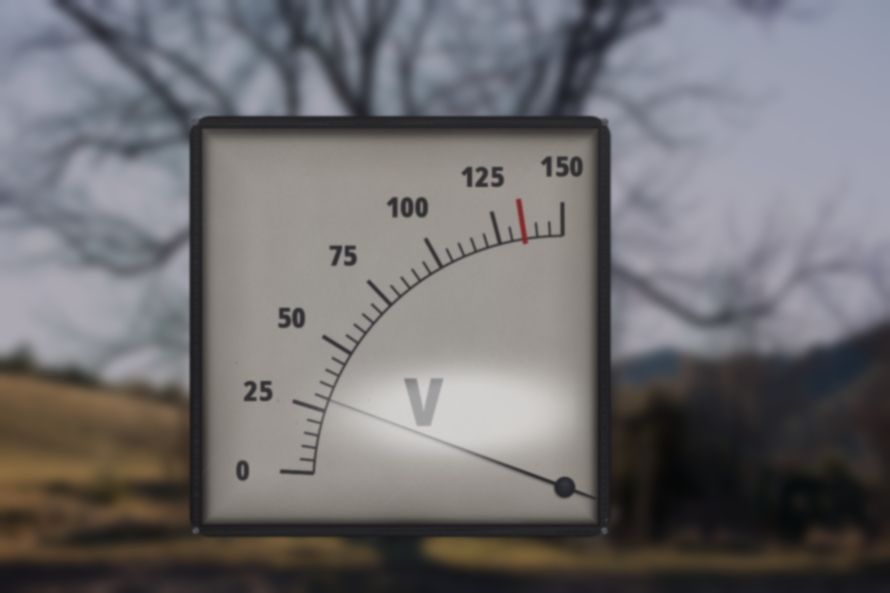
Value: V 30
